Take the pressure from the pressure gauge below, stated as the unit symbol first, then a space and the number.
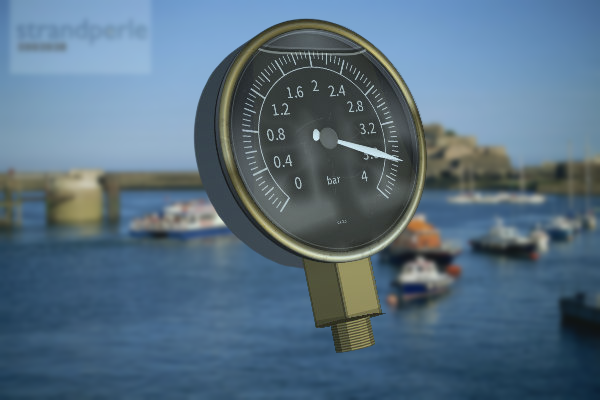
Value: bar 3.6
